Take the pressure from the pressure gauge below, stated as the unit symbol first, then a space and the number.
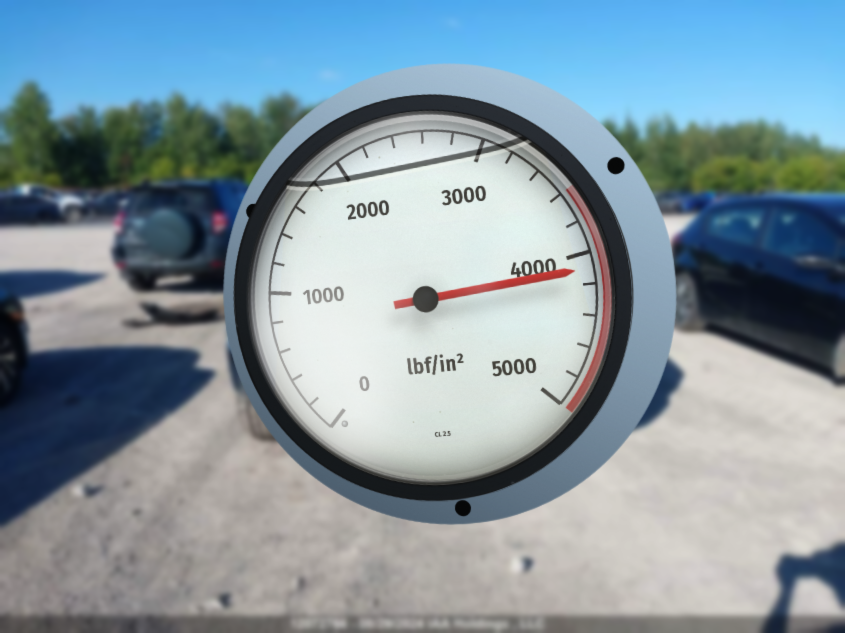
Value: psi 4100
